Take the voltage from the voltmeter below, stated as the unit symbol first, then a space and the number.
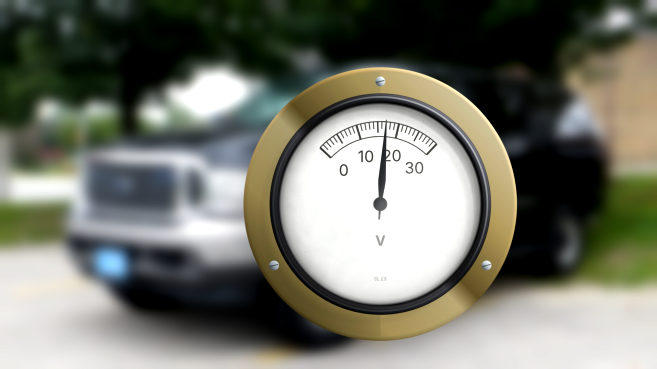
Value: V 17
